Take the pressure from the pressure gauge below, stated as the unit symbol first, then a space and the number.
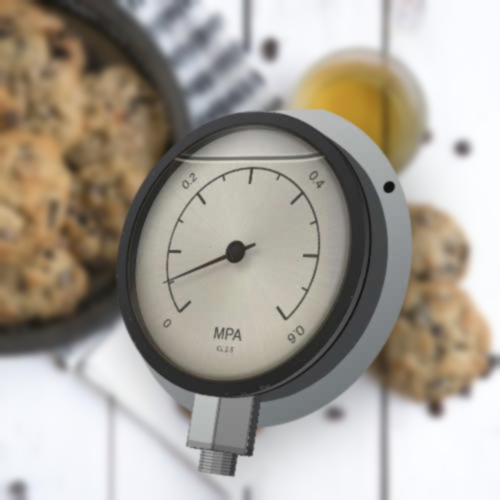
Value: MPa 0.05
